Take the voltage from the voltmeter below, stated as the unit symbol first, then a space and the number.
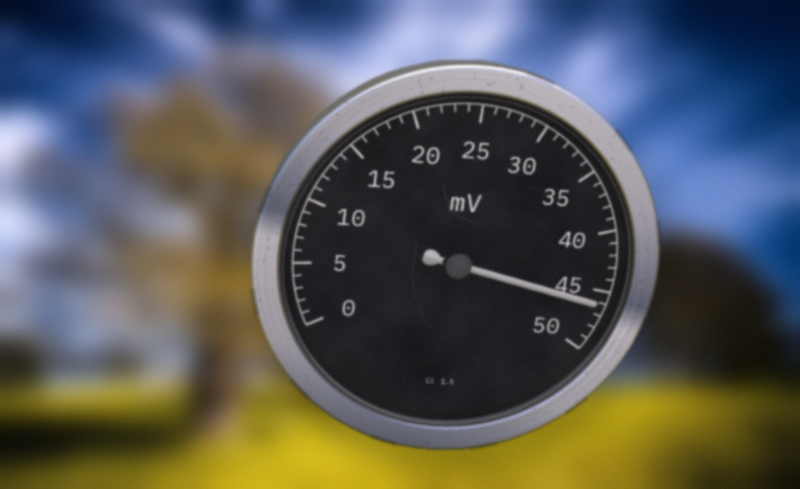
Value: mV 46
